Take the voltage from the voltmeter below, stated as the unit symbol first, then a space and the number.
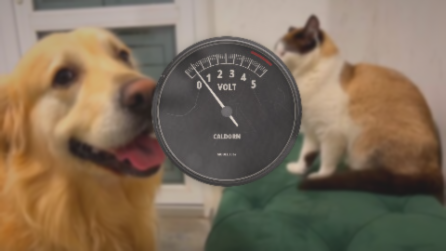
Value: V 0.5
